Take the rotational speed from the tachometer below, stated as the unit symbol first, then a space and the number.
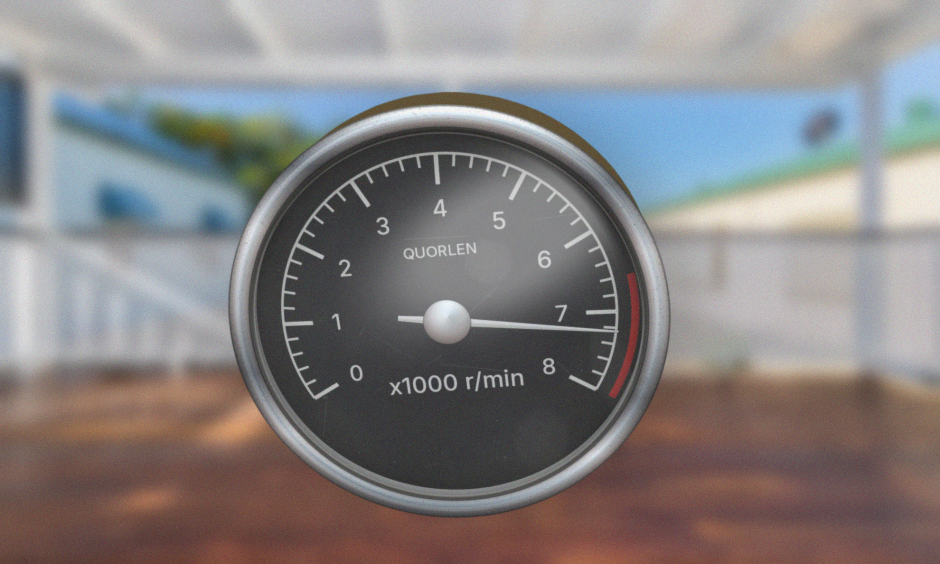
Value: rpm 7200
